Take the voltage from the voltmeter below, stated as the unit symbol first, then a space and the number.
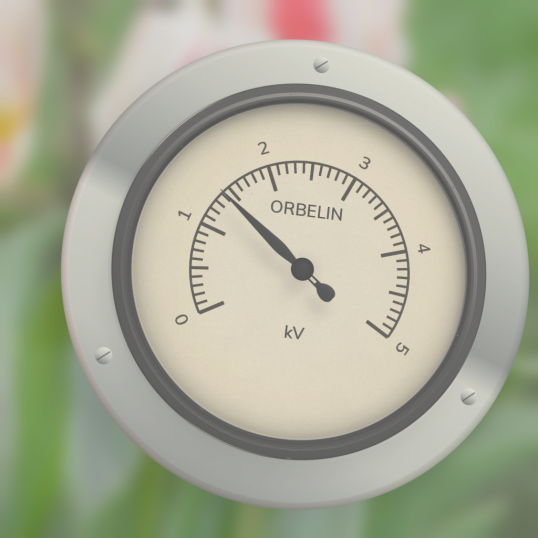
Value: kV 1.4
